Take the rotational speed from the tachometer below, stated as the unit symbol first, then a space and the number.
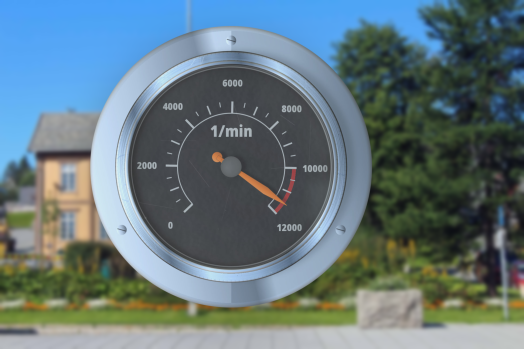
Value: rpm 11500
